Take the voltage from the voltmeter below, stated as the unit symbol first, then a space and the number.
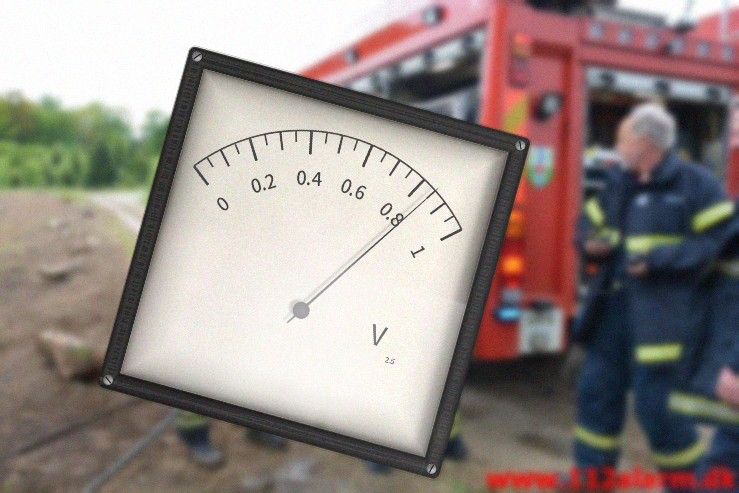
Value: V 0.85
